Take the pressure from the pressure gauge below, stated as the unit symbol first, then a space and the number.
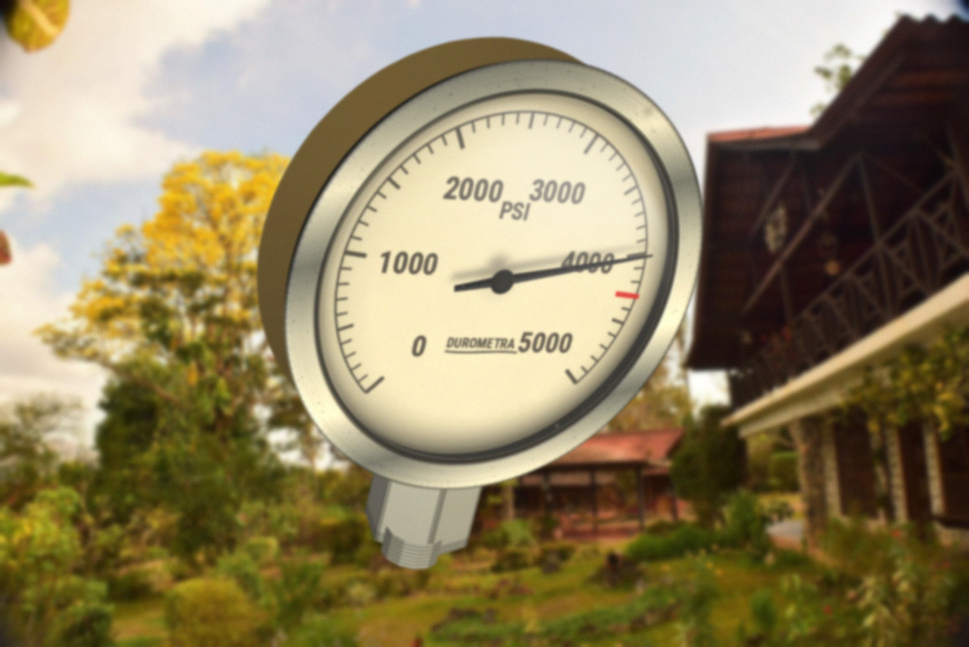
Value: psi 4000
